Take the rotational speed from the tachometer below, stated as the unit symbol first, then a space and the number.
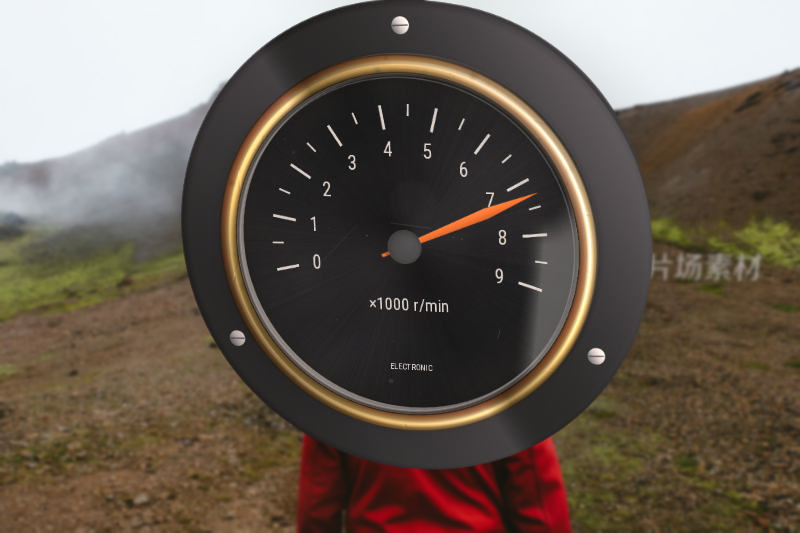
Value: rpm 7250
